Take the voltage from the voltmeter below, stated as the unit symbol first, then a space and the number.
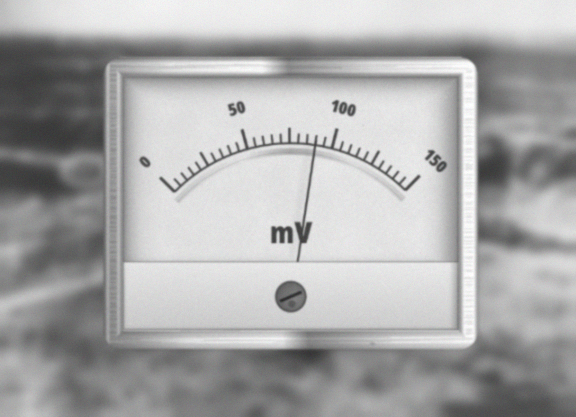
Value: mV 90
